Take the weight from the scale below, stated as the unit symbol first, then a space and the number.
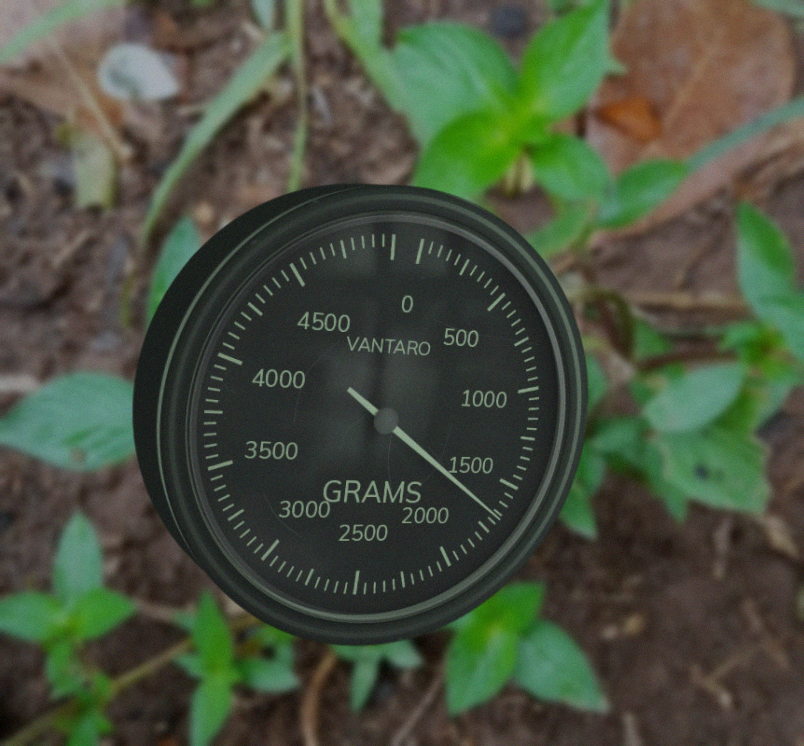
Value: g 1675
